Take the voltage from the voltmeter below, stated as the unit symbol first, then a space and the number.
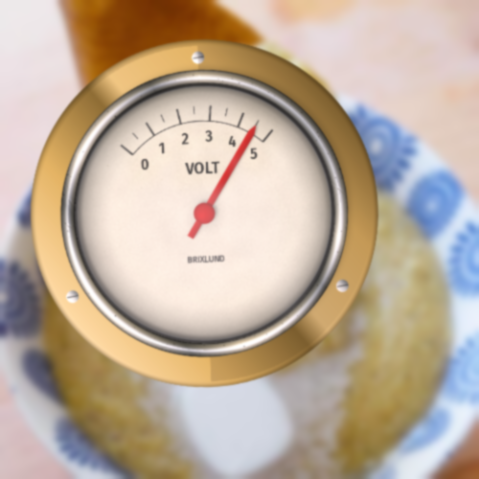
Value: V 4.5
